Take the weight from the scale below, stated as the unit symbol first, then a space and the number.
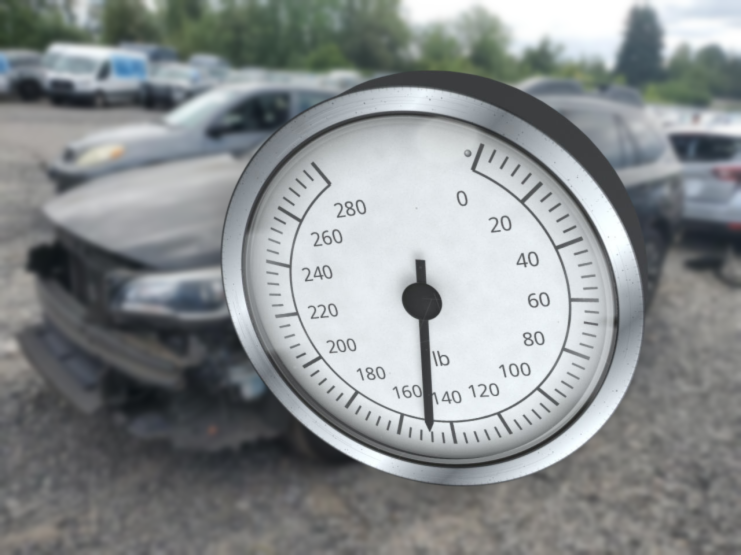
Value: lb 148
